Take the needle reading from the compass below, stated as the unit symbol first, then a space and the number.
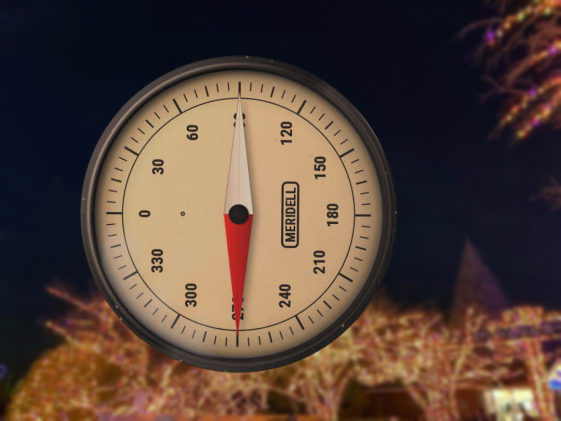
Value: ° 270
